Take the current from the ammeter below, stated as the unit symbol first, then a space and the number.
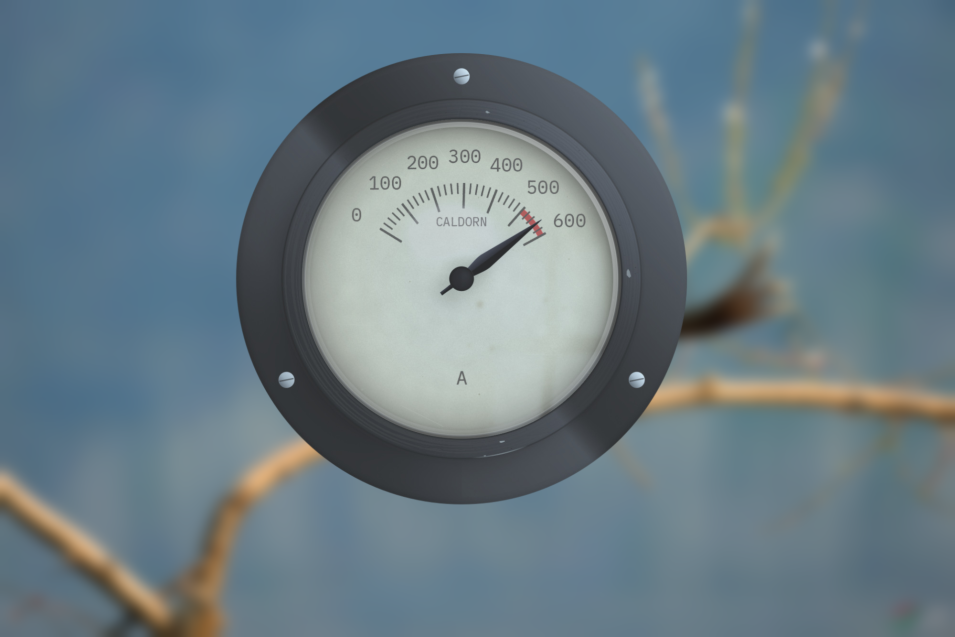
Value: A 560
